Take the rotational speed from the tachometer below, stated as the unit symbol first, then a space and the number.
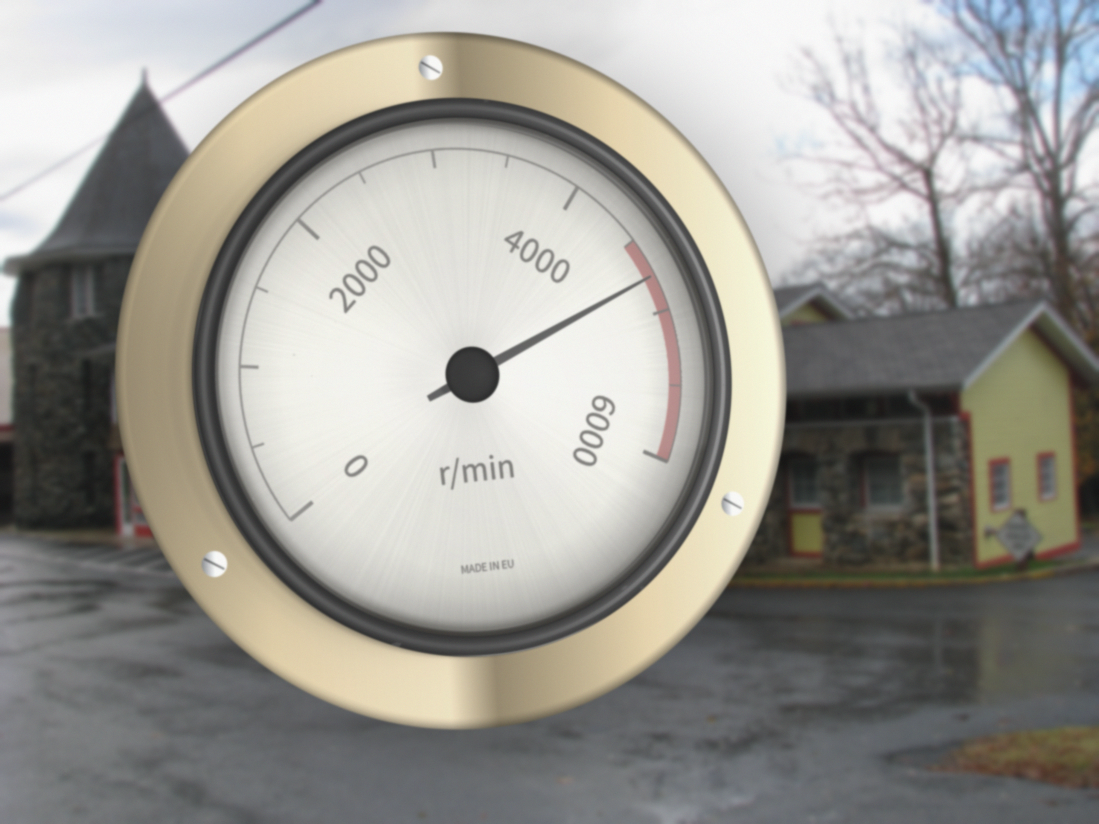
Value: rpm 4750
